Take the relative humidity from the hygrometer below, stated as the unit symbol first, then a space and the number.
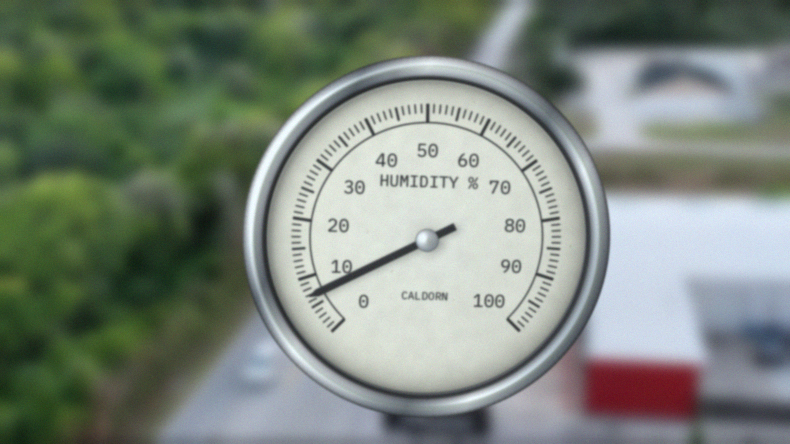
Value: % 7
